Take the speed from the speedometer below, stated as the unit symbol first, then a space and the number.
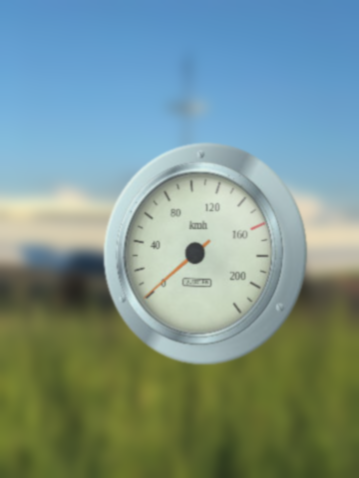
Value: km/h 0
